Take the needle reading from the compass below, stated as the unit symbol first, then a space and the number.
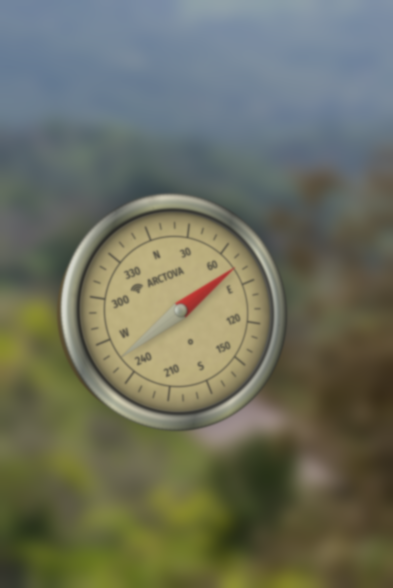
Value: ° 75
